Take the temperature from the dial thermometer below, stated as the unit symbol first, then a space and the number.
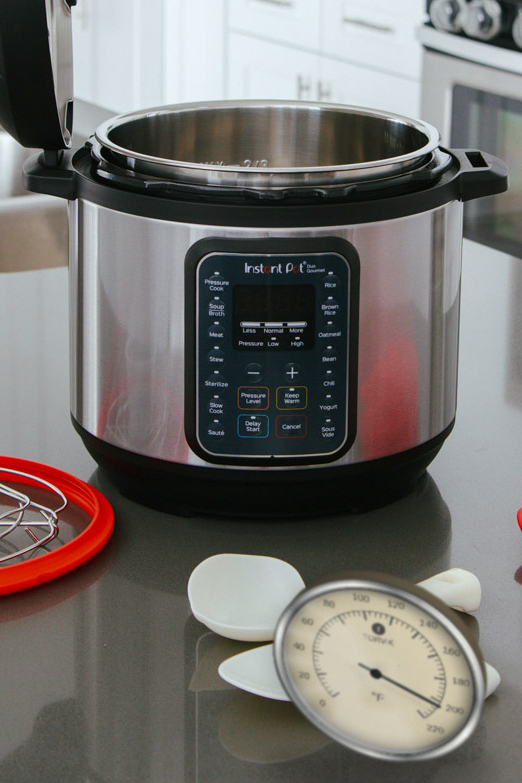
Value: °F 200
